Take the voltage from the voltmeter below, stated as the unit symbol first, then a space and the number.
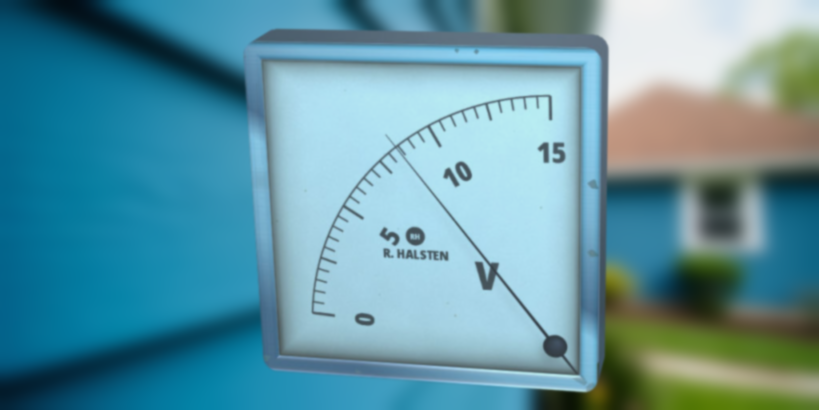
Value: V 8.5
